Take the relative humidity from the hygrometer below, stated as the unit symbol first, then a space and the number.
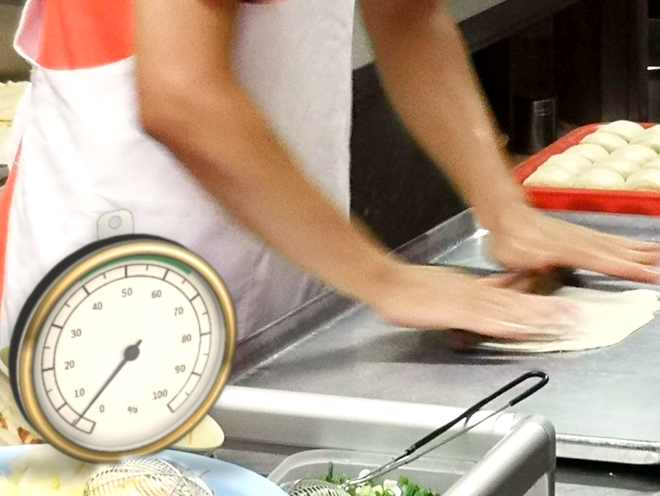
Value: % 5
